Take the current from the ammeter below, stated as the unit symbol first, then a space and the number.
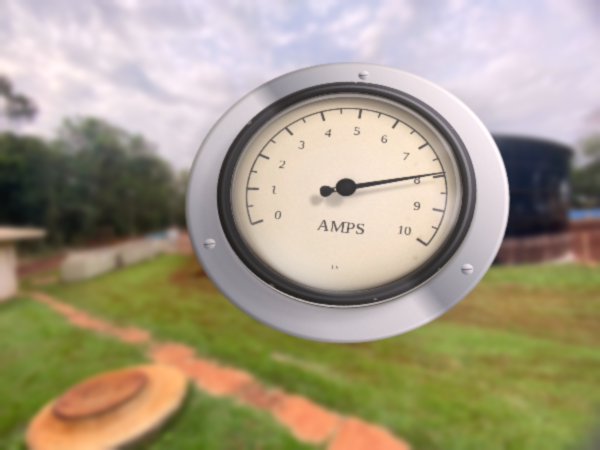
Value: A 8
